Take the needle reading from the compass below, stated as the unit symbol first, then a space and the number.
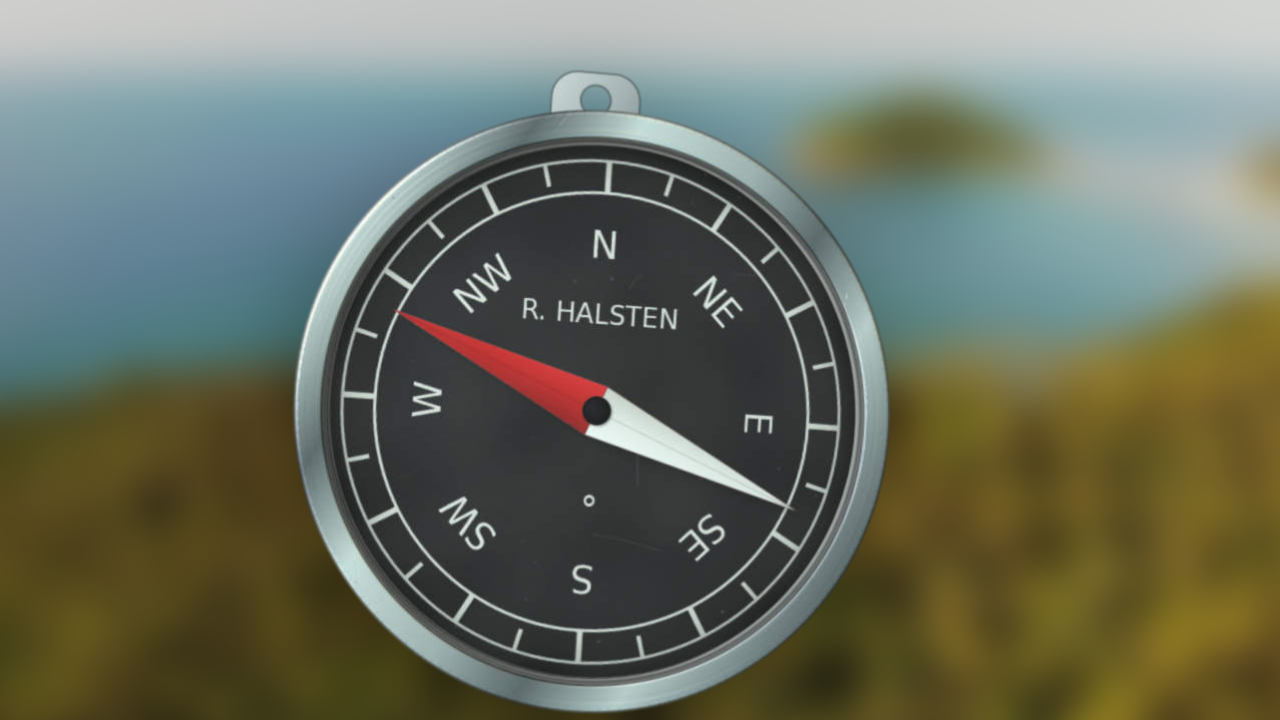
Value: ° 292.5
